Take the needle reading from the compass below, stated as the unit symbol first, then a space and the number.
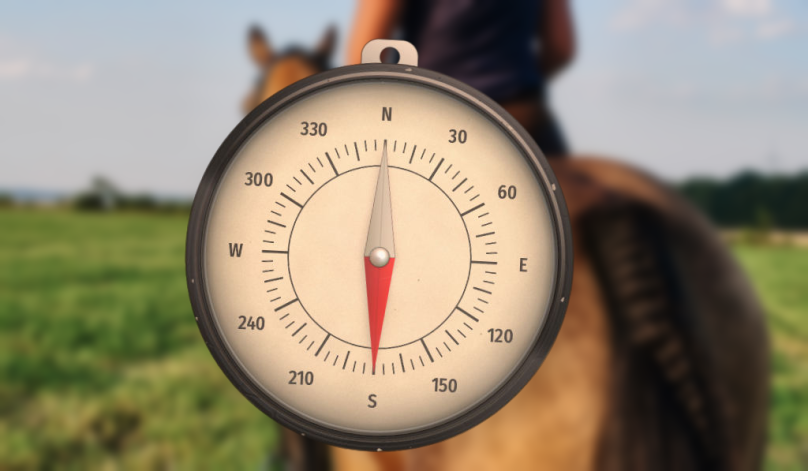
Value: ° 180
